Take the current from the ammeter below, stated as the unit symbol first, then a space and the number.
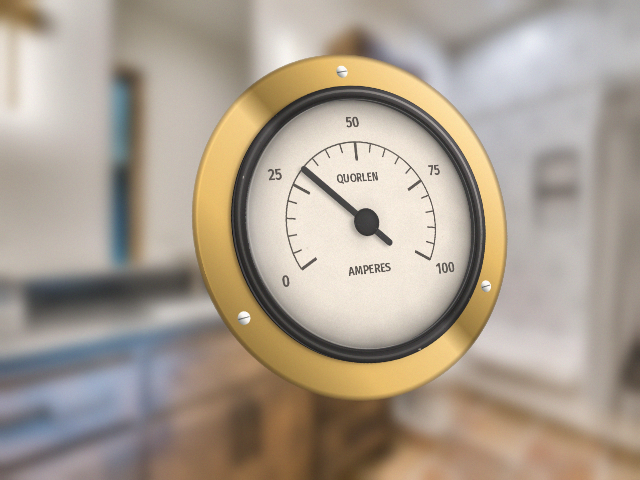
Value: A 30
